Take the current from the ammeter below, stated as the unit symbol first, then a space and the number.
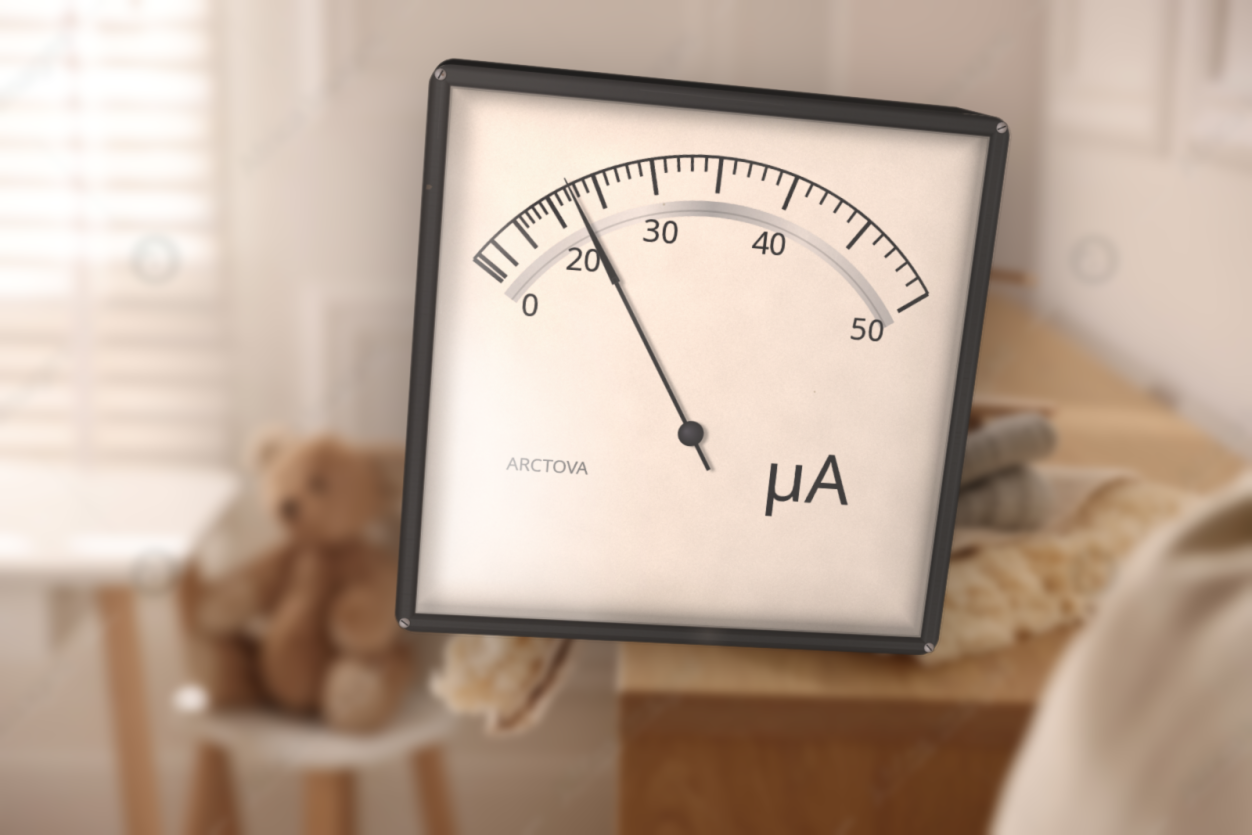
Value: µA 22.5
